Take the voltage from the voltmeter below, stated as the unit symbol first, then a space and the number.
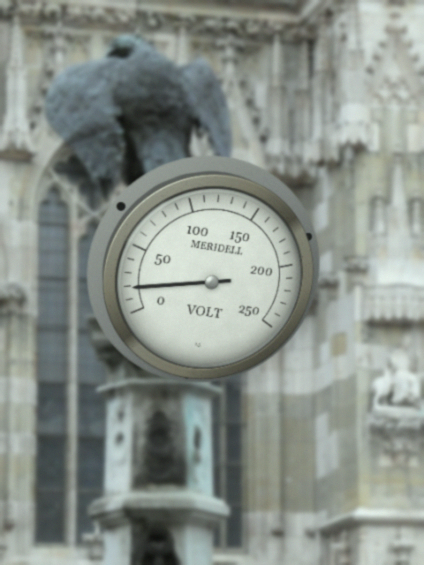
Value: V 20
